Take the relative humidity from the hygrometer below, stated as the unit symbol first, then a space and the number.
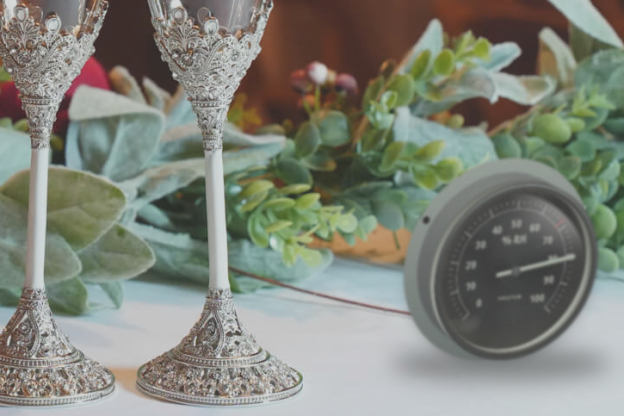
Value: % 80
